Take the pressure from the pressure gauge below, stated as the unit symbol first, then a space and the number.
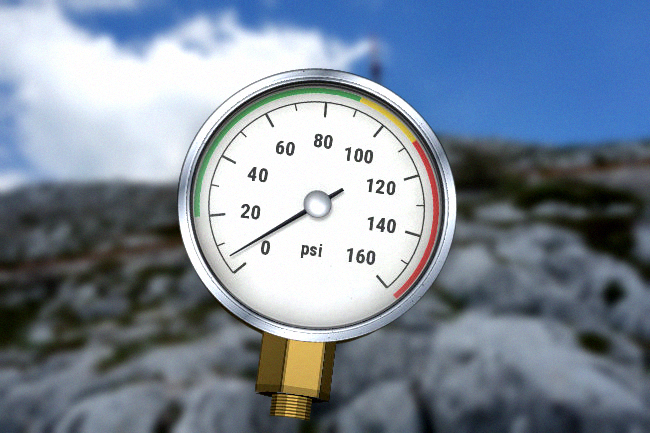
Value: psi 5
